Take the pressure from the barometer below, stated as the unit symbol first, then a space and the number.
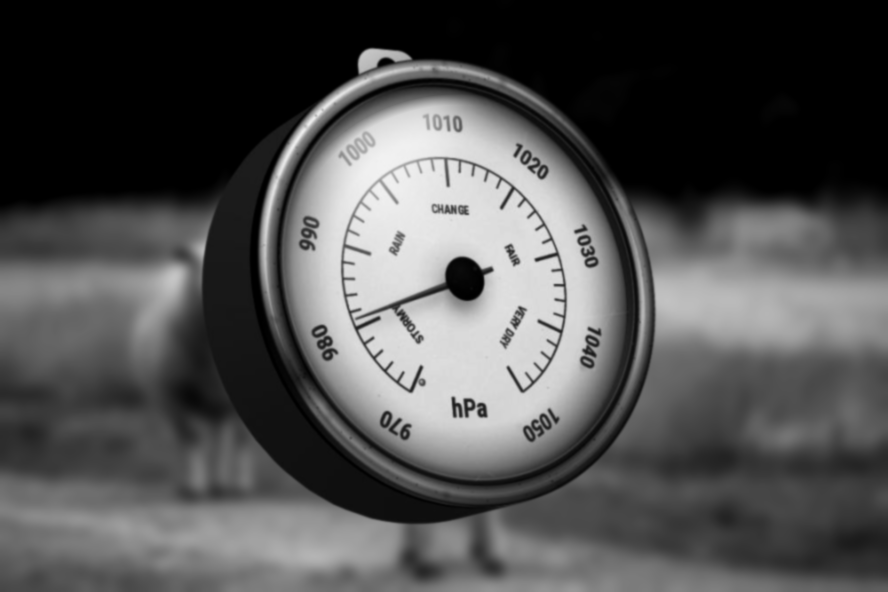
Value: hPa 981
